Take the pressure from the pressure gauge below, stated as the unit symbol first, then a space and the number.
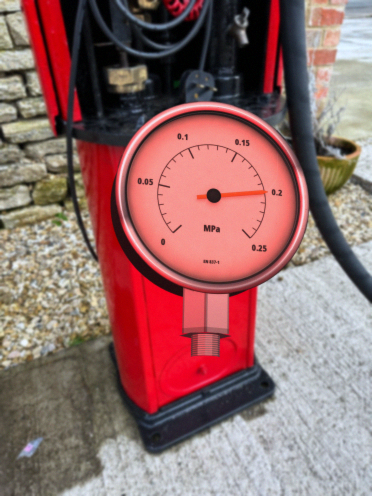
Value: MPa 0.2
